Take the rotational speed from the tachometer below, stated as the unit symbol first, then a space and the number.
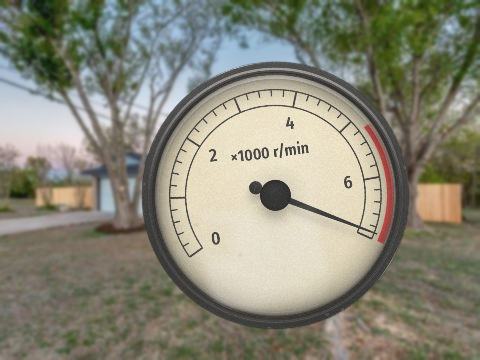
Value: rpm 6900
